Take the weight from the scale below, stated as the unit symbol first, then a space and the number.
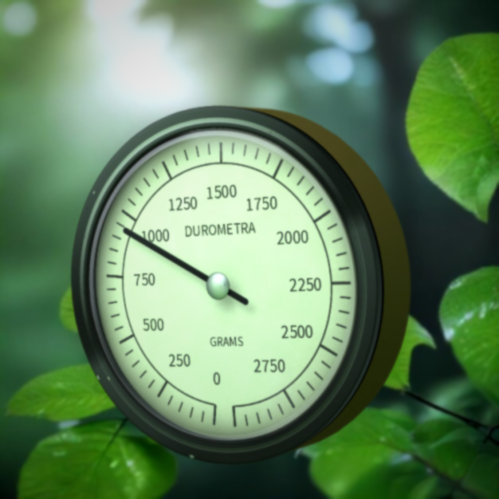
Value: g 950
